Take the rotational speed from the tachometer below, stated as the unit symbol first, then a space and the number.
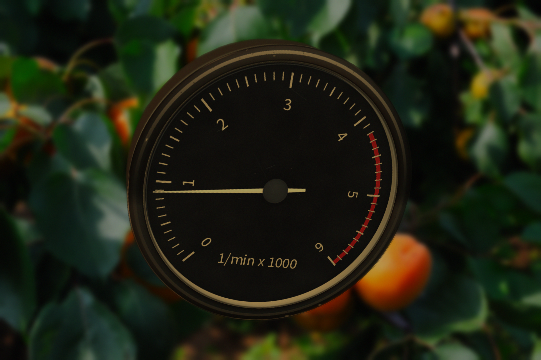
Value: rpm 900
